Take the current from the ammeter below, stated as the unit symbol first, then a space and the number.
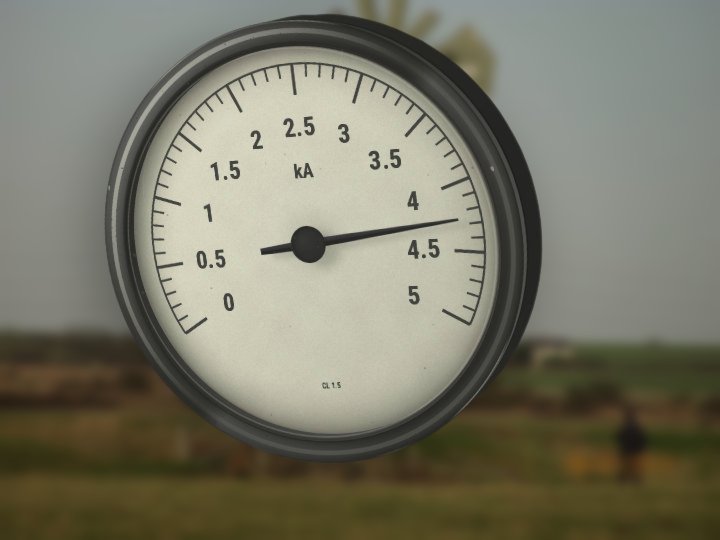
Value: kA 4.25
